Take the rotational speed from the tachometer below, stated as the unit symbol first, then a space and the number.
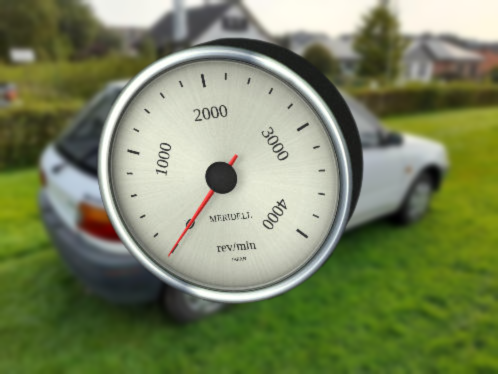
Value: rpm 0
